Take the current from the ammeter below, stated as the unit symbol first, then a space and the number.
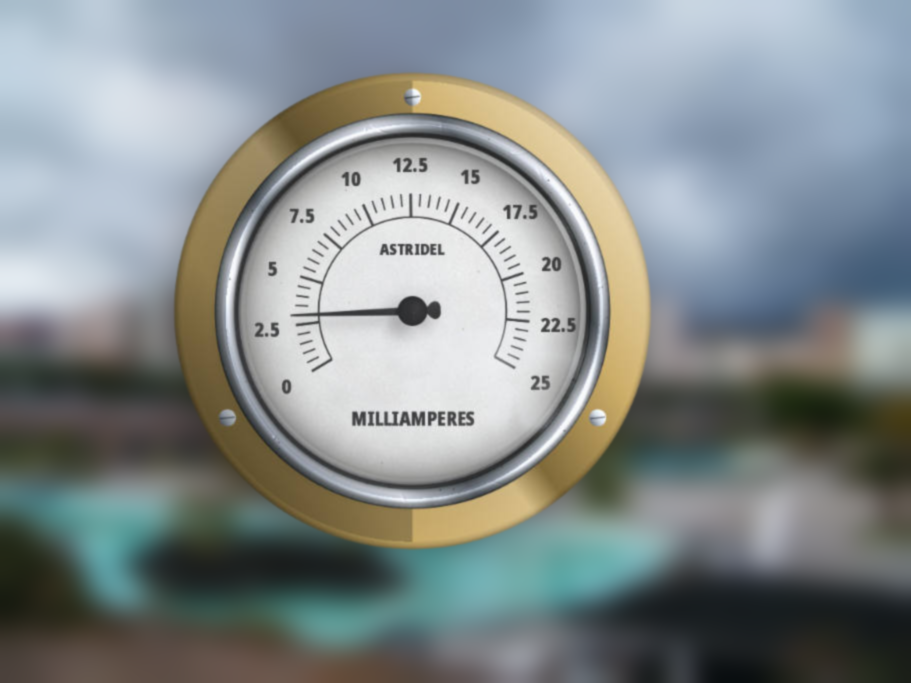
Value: mA 3
